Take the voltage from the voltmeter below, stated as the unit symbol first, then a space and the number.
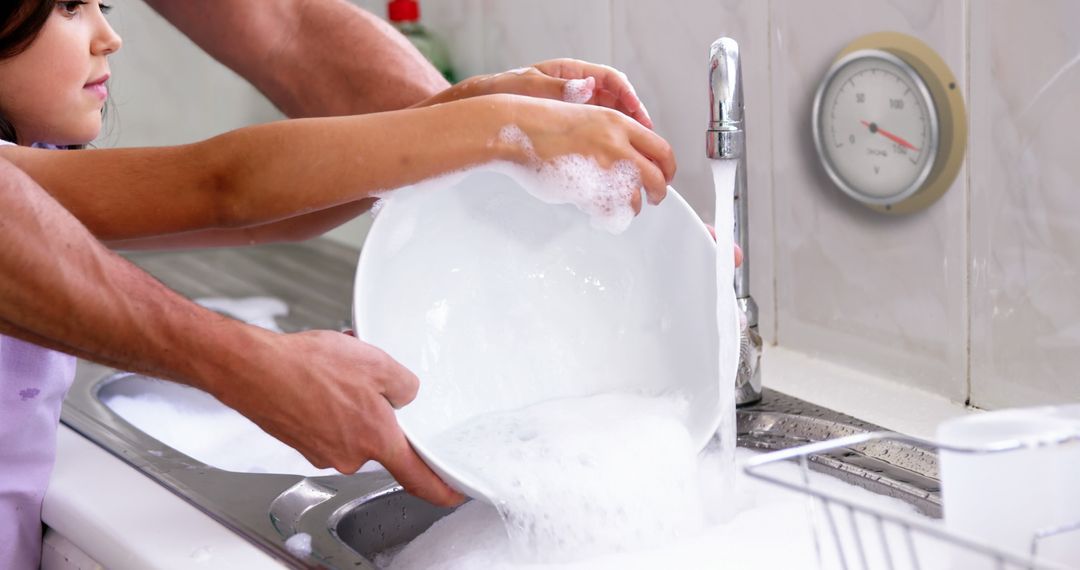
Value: V 140
